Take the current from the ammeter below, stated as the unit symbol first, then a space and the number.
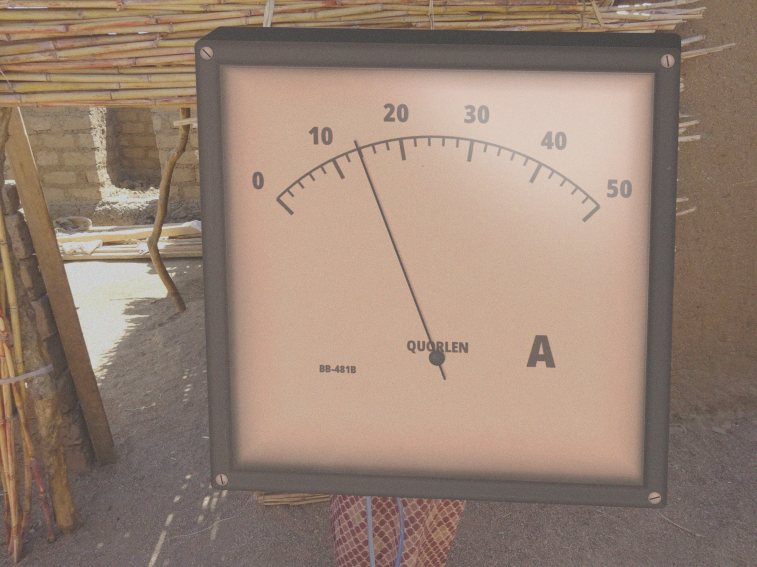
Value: A 14
